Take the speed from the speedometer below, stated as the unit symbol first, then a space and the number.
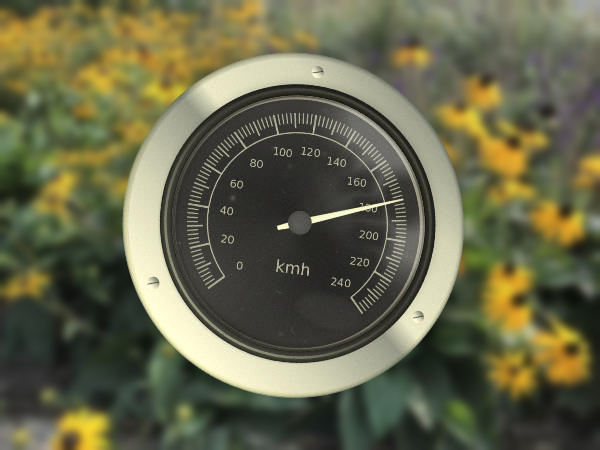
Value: km/h 180
